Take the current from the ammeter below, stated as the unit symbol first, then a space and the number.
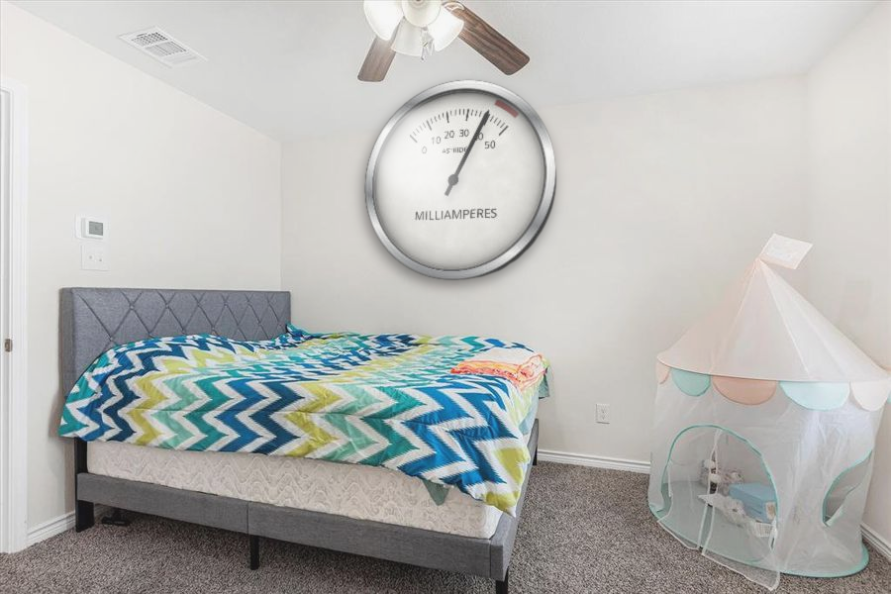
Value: mA 40
